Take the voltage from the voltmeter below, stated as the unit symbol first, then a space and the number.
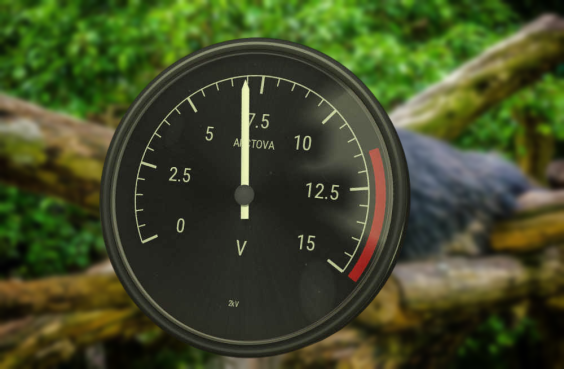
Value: V 7
